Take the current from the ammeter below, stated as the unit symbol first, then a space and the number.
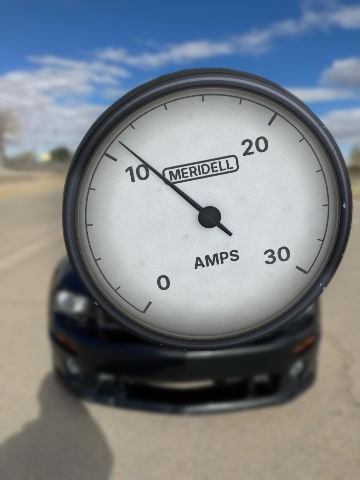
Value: A 11
